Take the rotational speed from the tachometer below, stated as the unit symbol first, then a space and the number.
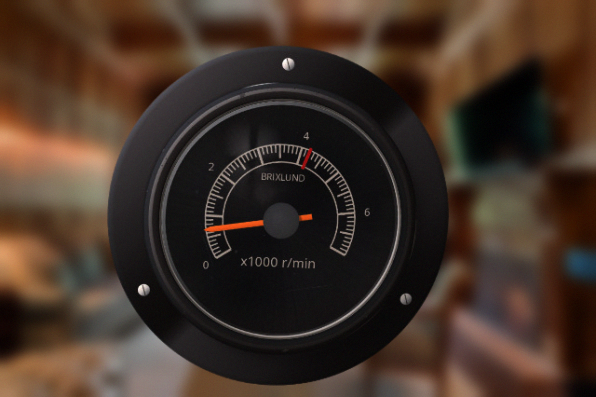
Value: rpm 700
